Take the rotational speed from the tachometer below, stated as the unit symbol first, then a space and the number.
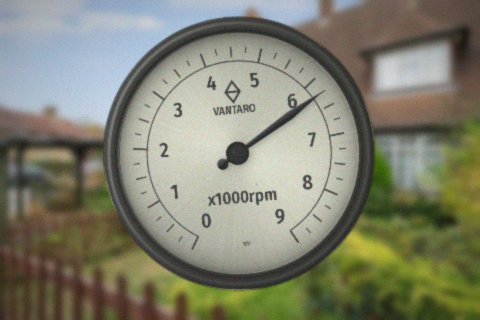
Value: rpm 6250
